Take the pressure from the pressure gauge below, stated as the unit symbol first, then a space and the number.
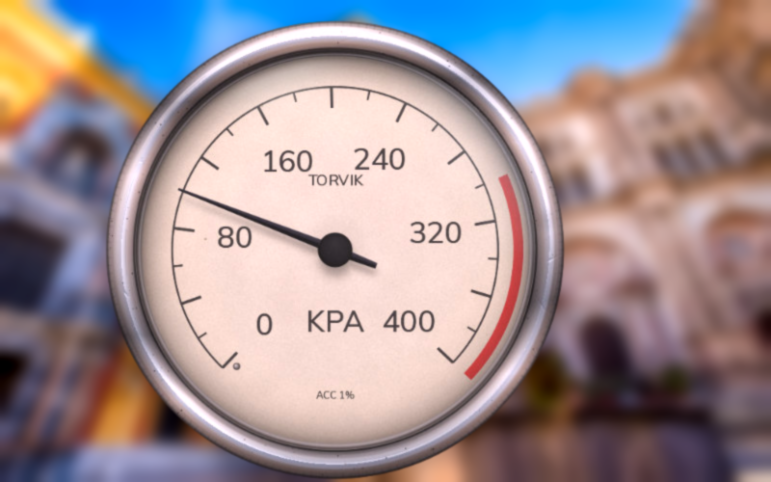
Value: kPa 100
